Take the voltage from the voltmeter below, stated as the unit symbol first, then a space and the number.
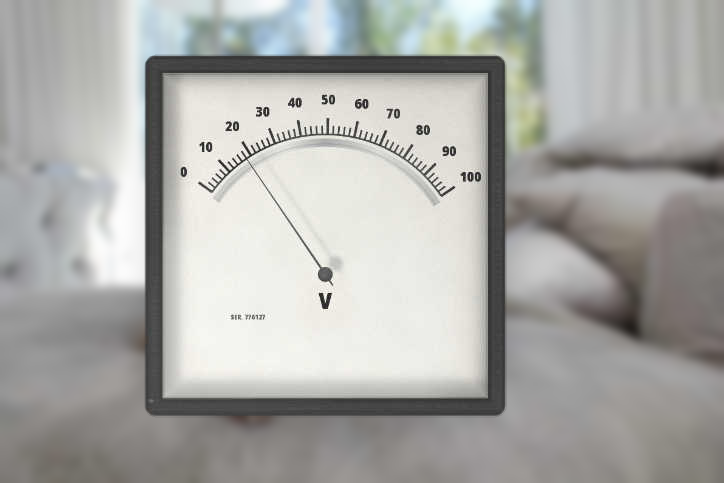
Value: V 18
